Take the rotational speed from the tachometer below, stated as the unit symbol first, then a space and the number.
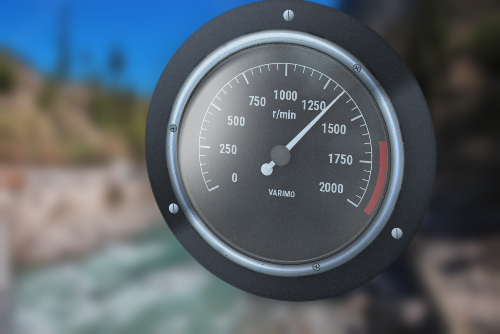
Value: rpm 1350
